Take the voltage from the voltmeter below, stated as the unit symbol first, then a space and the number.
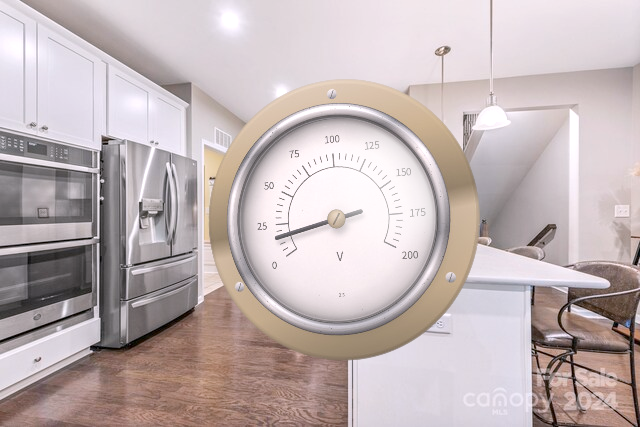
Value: V 15
